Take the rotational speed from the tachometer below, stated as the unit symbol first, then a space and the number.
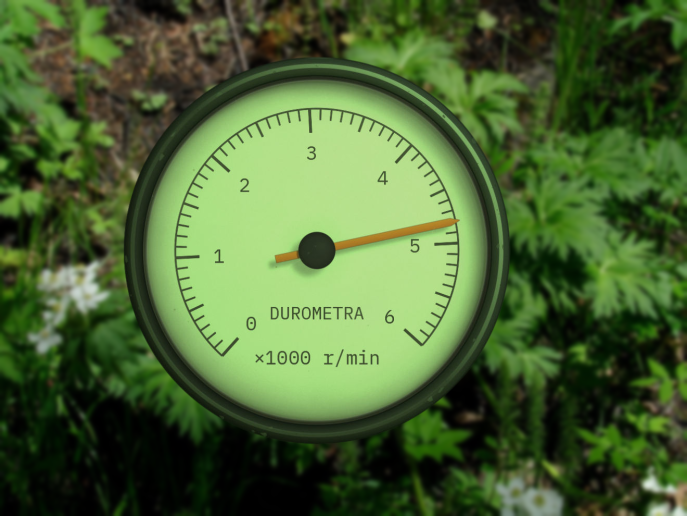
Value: rpm 4800
